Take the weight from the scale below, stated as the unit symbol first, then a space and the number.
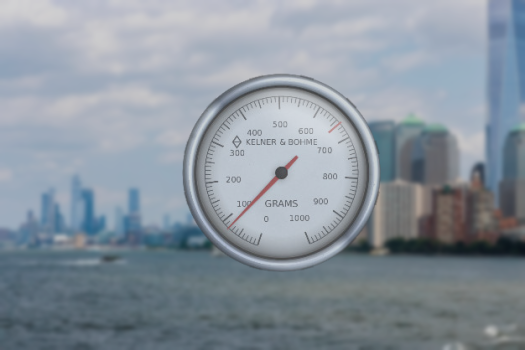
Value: g 80
